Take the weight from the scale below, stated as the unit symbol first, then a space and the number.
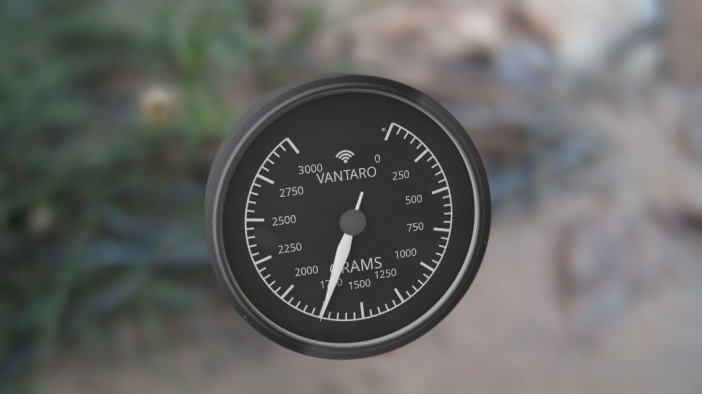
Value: g 1750
